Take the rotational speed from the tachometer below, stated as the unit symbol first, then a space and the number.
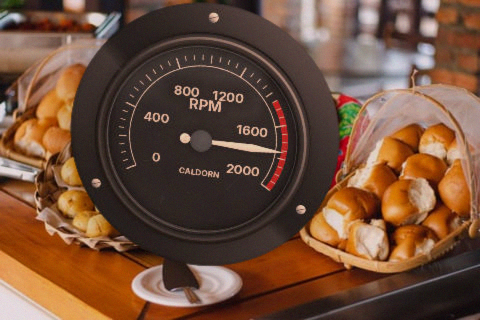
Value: rpm 1750
